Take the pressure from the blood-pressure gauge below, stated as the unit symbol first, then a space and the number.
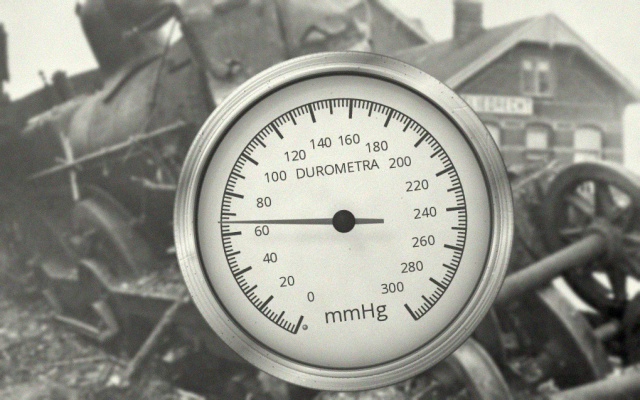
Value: mmHg 66
